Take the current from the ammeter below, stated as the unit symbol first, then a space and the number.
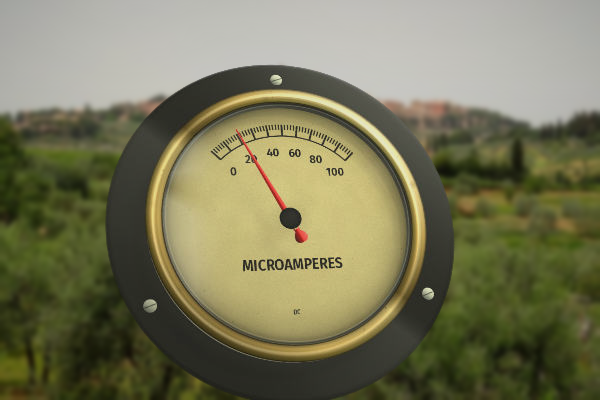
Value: µA 20
